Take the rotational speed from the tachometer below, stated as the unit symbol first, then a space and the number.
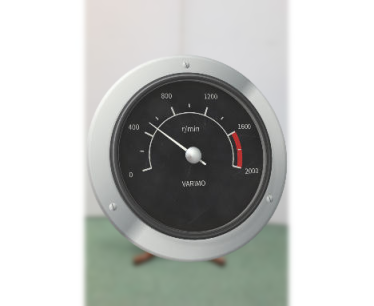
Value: rpm 500
